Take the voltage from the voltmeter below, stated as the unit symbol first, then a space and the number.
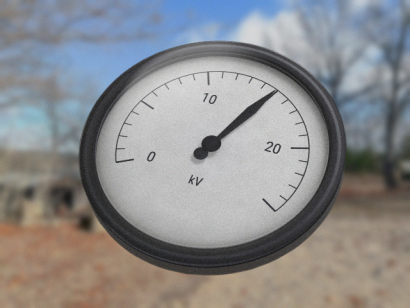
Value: kV 15
